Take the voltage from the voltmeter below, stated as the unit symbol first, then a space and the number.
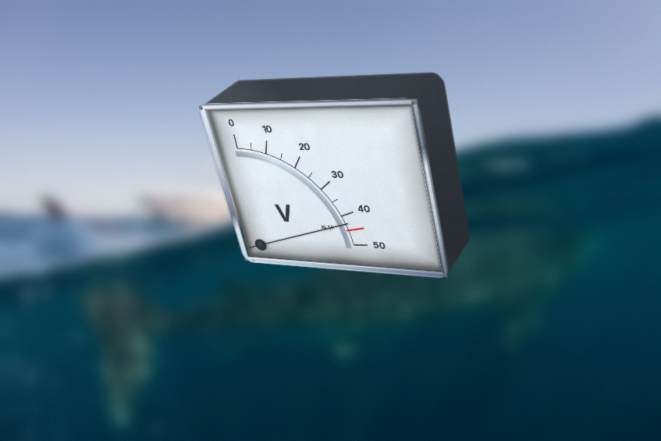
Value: V 42.5
